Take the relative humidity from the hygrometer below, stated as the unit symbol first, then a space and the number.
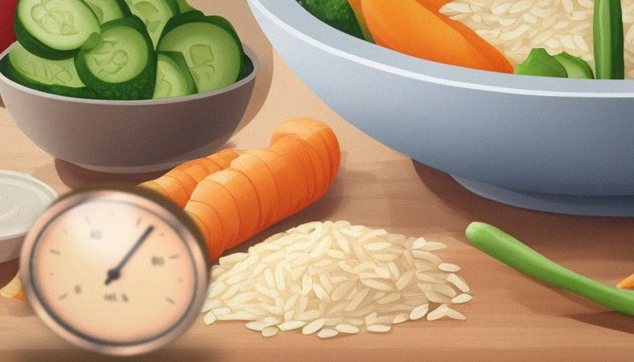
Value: % 65
